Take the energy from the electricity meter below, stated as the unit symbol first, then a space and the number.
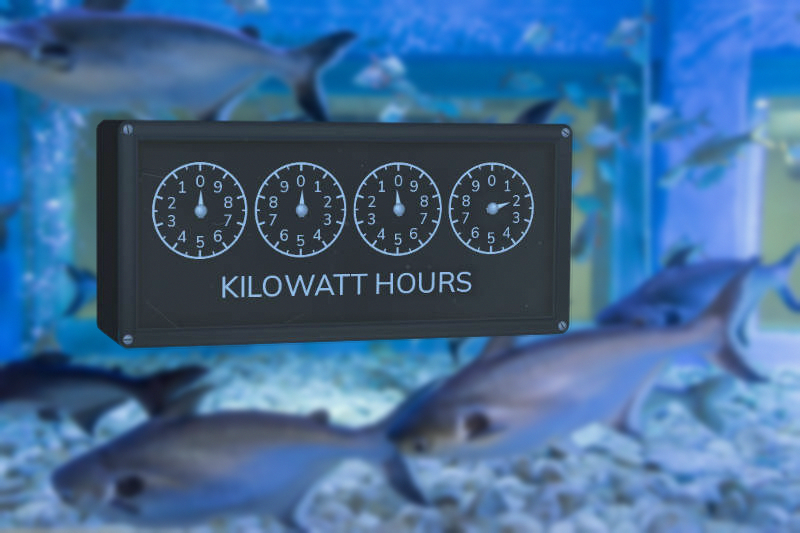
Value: kWh 2
